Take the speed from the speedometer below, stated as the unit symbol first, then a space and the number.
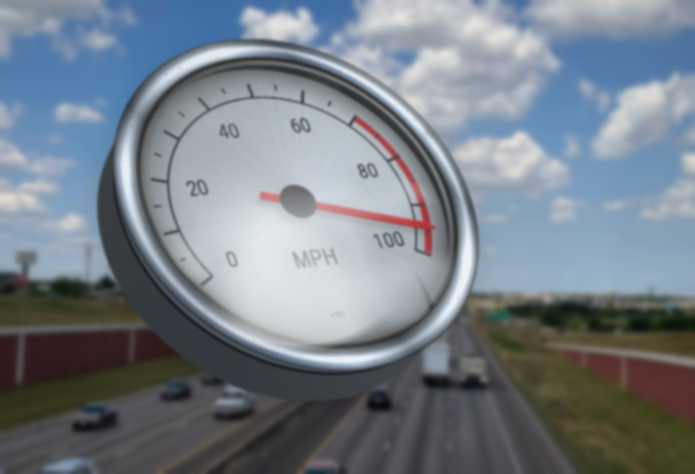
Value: mph 95
